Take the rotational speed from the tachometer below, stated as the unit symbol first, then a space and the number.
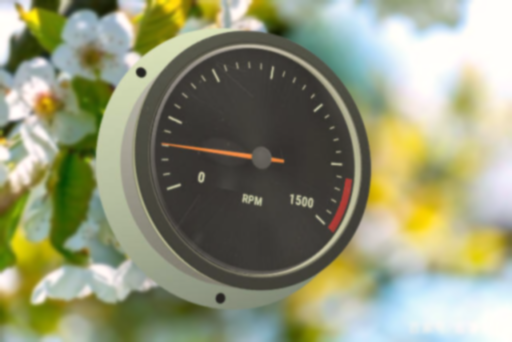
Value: rpm 150
